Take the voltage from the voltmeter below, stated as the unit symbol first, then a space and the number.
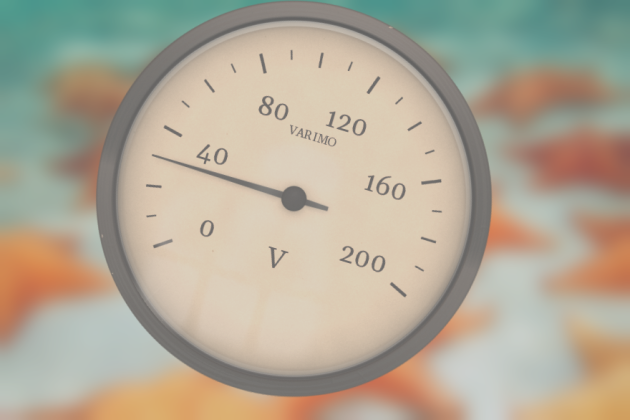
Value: V 30
